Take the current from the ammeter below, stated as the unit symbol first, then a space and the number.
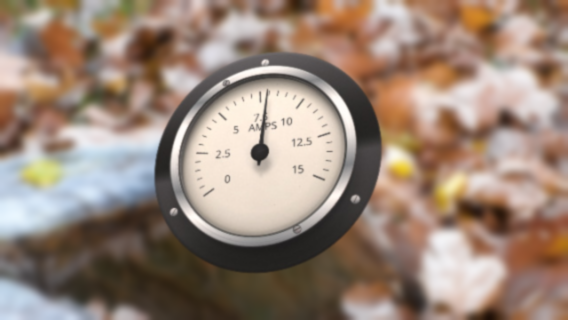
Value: A 8
